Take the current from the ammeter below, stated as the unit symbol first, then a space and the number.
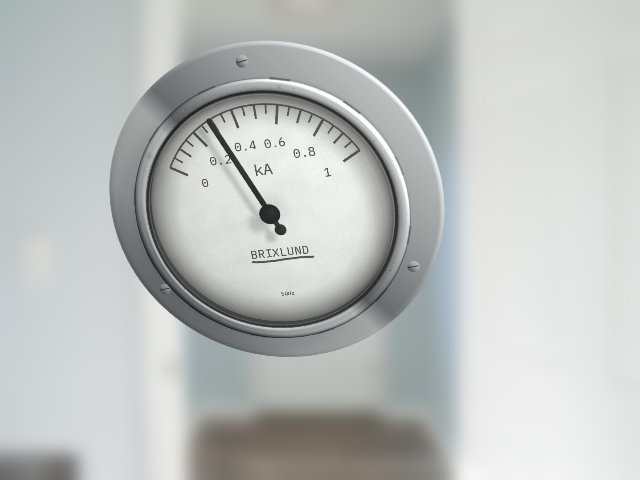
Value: kA 0.3
